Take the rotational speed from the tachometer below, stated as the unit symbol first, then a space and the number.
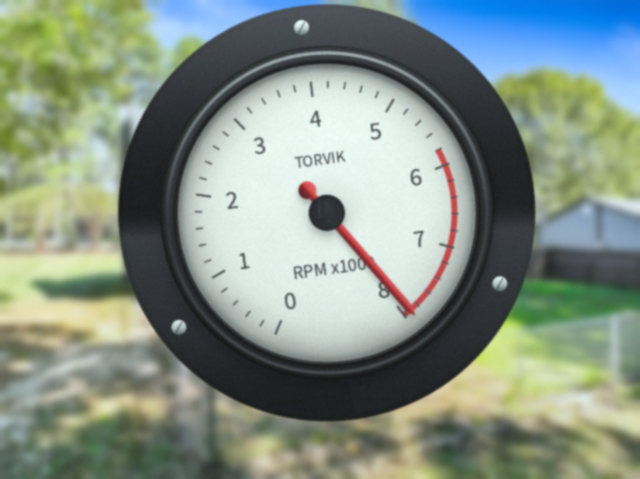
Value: rpm 7900
